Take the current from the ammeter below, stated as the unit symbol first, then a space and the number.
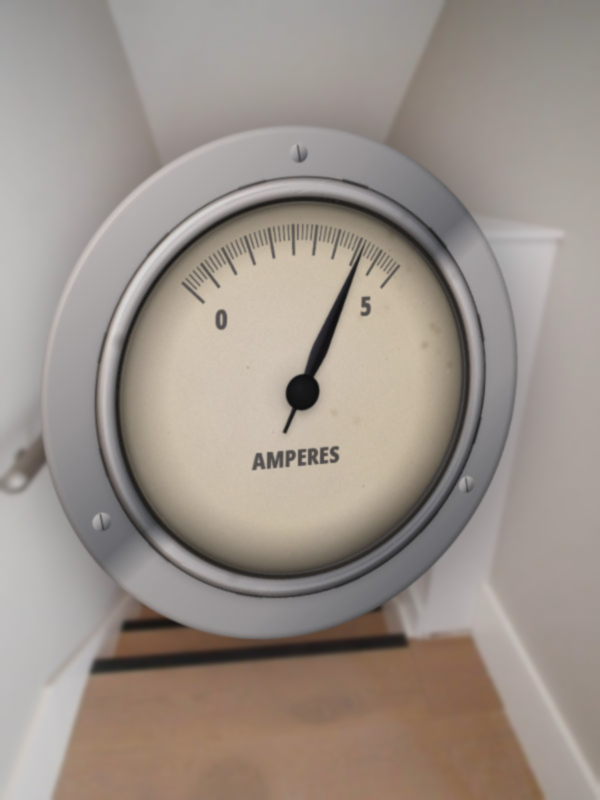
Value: A 4
